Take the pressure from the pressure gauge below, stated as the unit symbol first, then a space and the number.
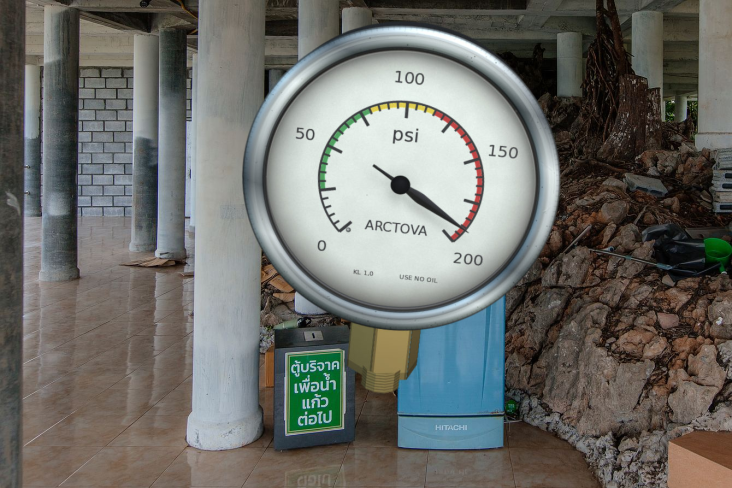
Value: psi 190
